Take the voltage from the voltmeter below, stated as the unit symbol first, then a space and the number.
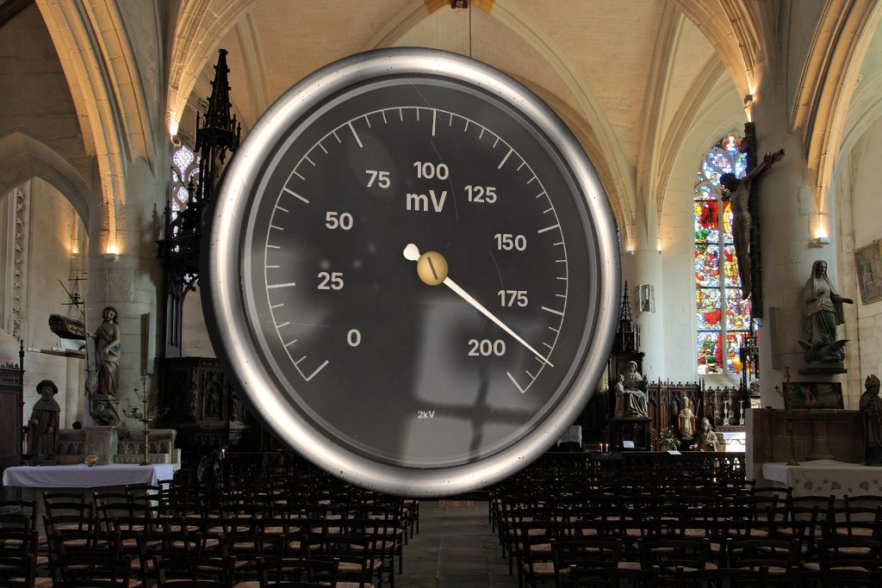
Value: mV 190
